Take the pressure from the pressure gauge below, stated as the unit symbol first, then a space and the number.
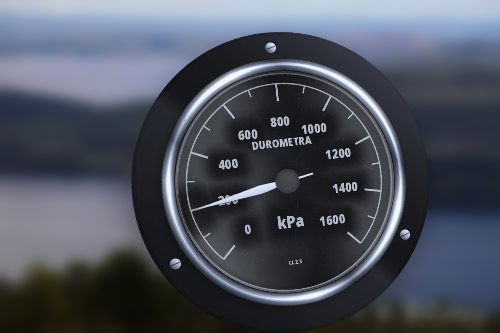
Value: kPa 200
